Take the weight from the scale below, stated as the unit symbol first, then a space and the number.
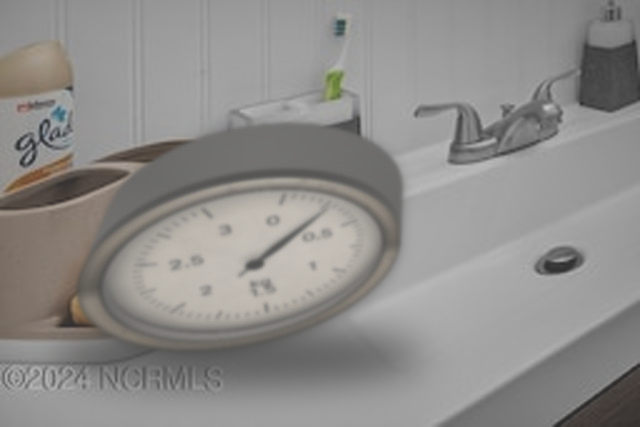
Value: kg 0.25
